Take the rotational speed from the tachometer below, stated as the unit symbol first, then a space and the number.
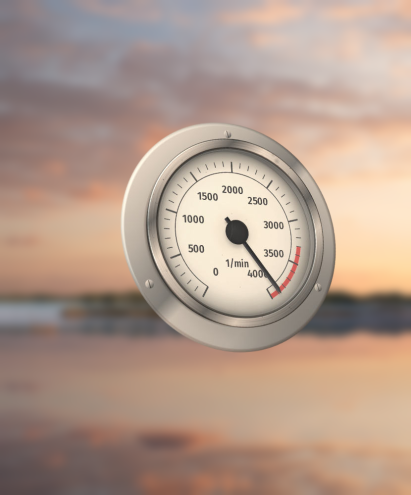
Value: rpm 3900
